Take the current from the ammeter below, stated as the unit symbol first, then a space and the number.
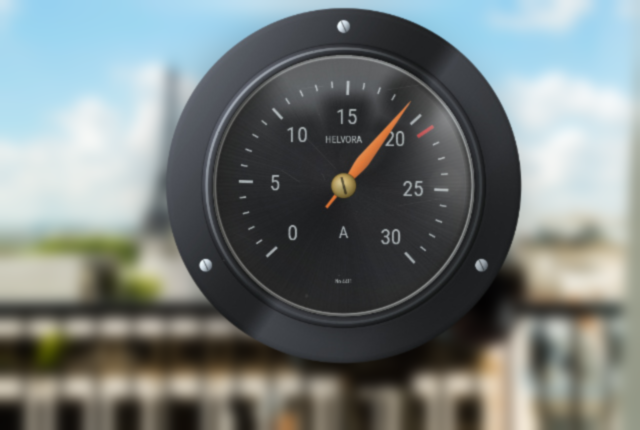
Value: A 19
